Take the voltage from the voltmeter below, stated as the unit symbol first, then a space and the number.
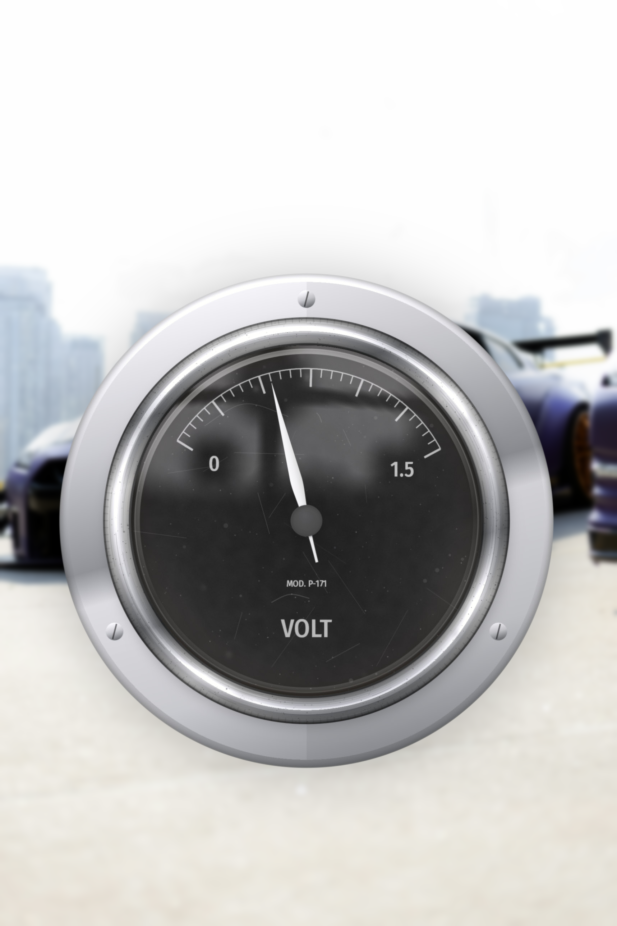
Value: V 0.55
